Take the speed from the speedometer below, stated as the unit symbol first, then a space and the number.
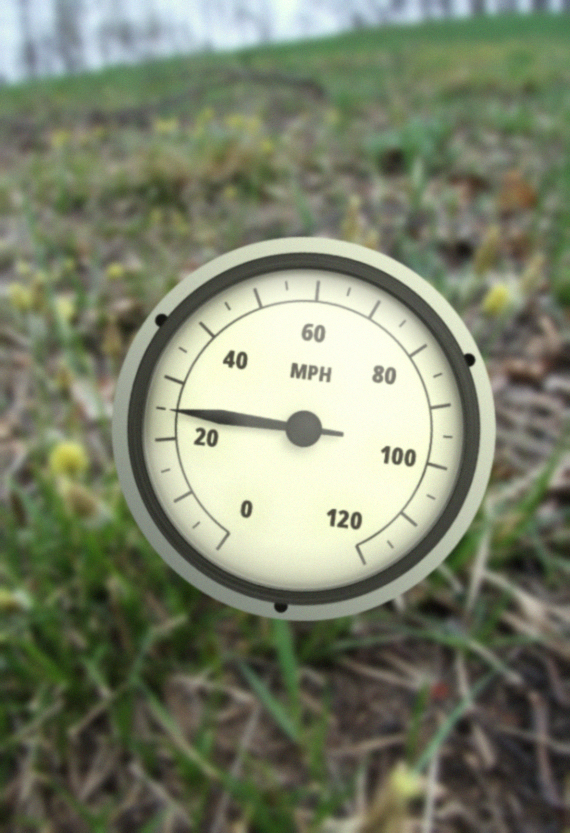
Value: mph 25
